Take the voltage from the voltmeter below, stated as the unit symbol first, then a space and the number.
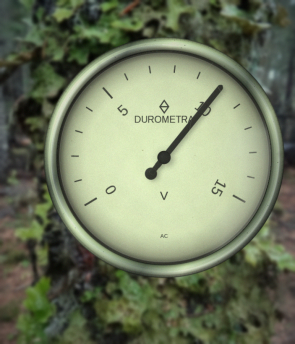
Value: V 10
